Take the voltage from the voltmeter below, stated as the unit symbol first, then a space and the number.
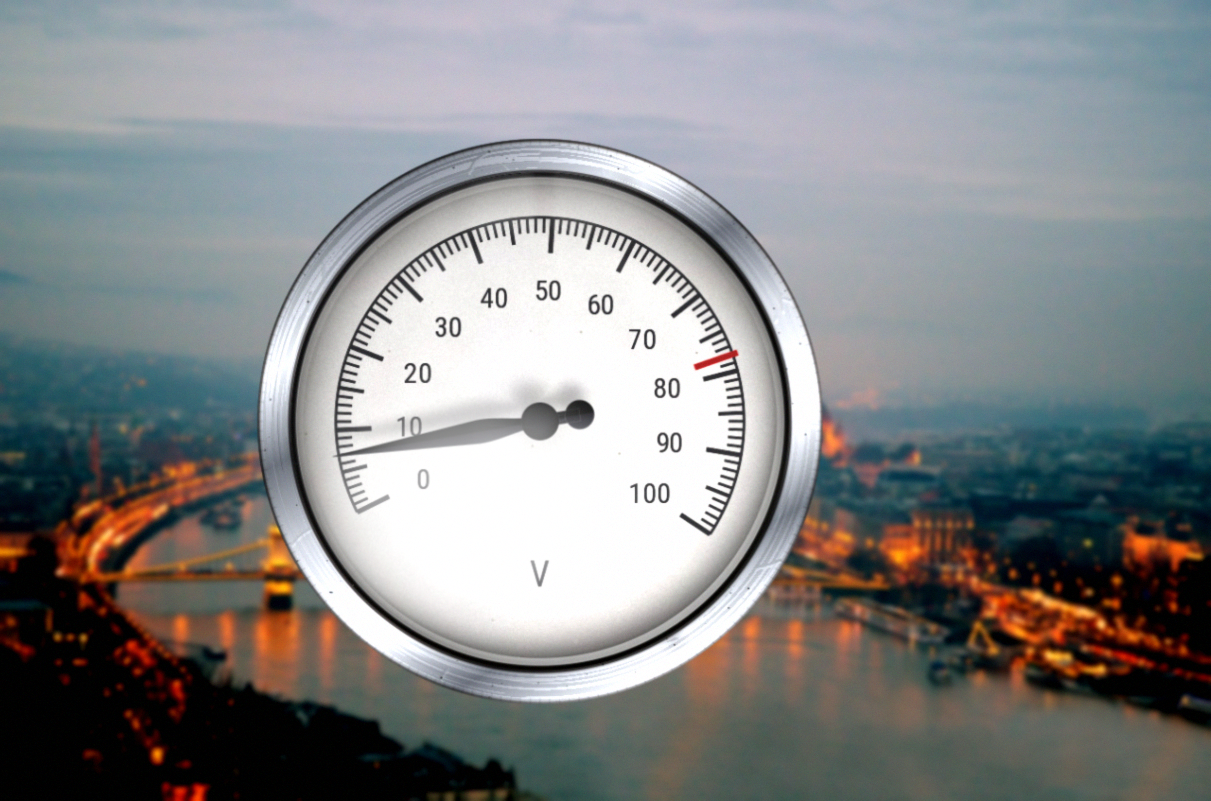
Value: V 7
